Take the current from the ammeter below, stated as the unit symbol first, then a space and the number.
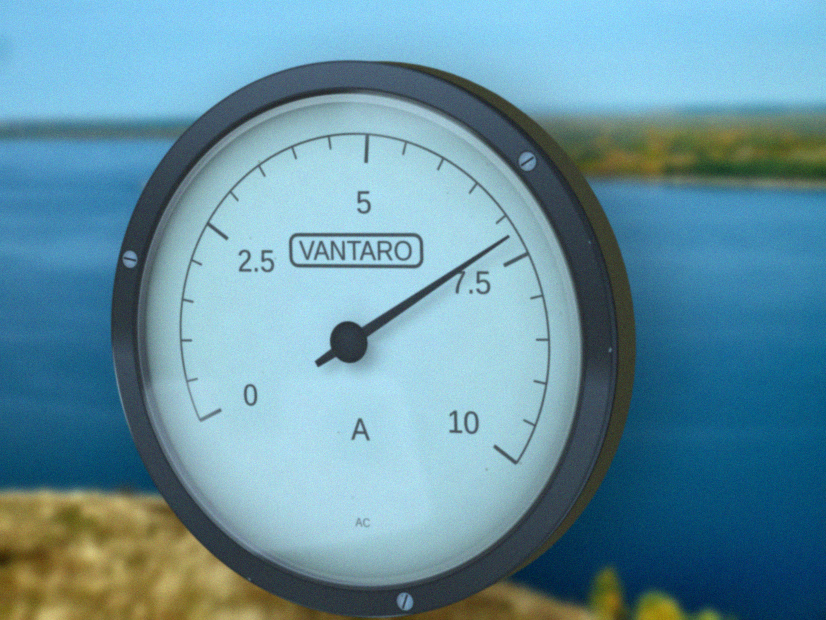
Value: A 7.25
